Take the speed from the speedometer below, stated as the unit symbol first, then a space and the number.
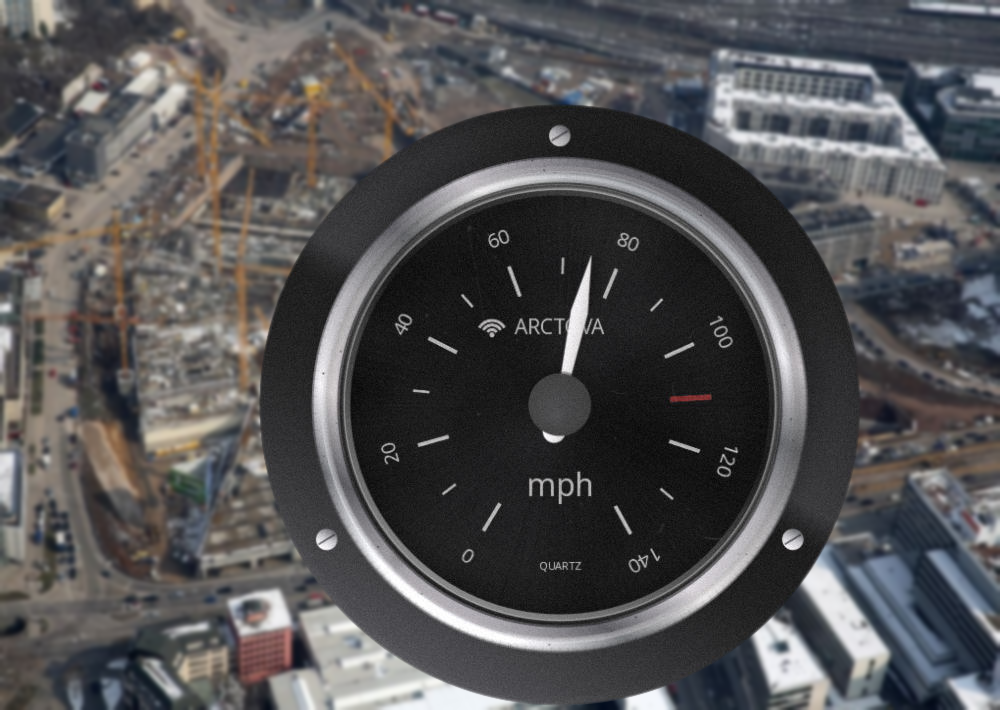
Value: mph 75
